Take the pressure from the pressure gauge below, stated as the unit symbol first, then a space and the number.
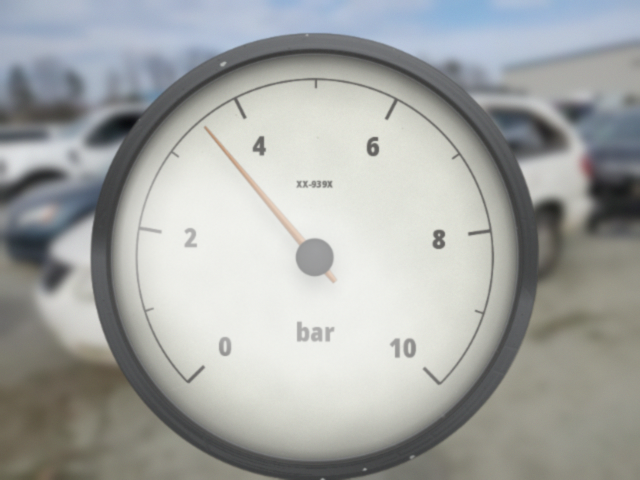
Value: bar 3.5
